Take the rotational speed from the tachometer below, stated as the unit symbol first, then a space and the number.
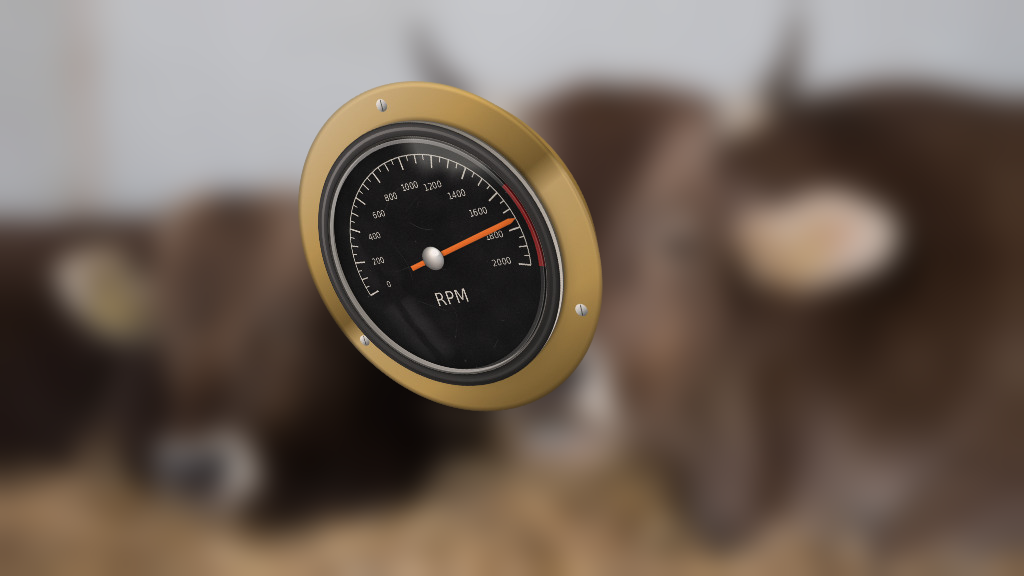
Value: rpm 1750
